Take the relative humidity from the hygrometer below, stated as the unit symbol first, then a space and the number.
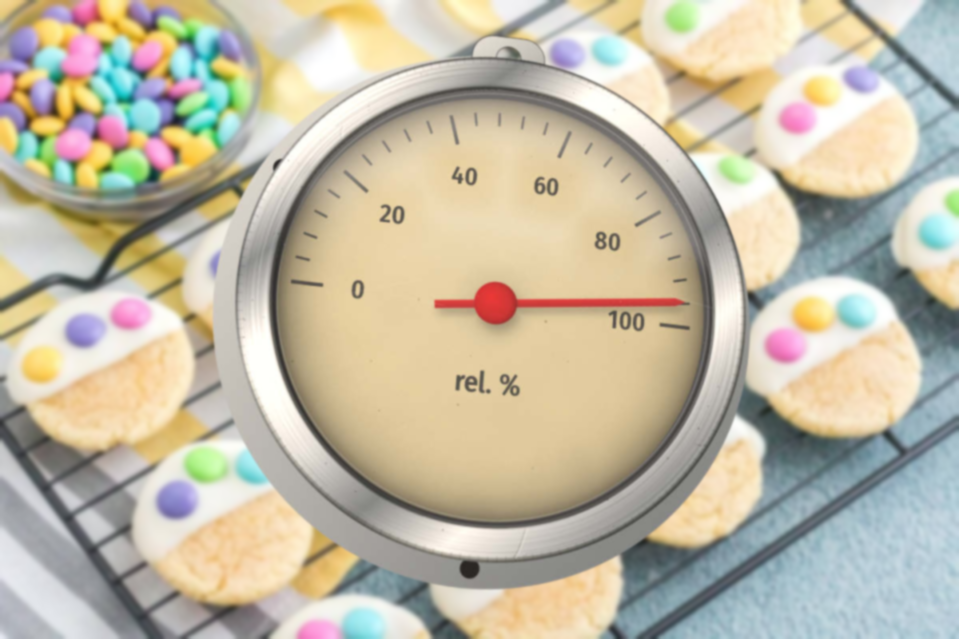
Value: % 96
